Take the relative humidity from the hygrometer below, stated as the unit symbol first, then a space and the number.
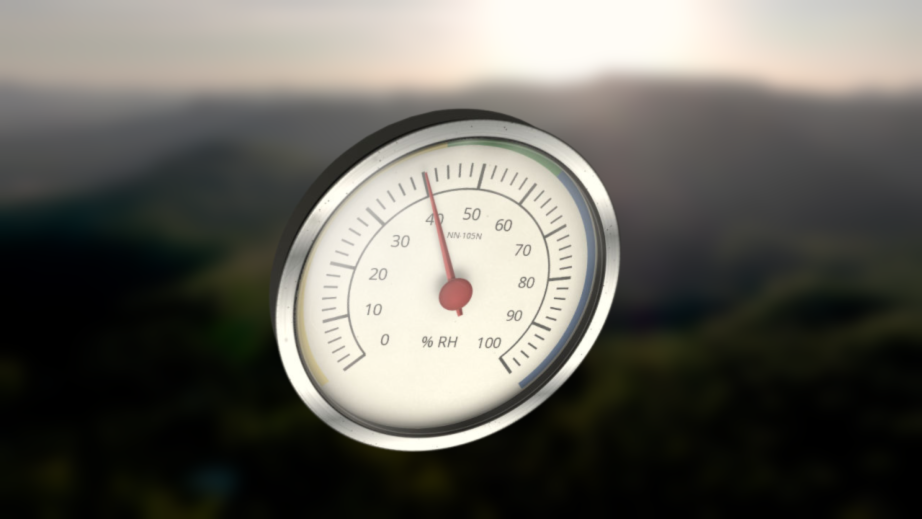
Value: % 40
